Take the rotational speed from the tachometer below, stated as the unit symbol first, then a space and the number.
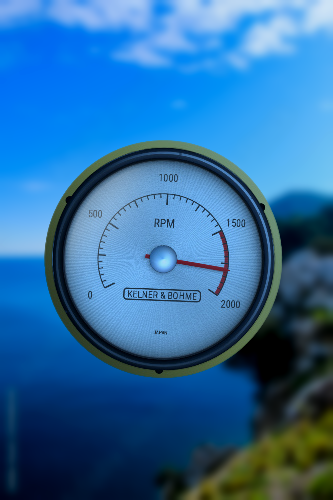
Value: rpm 1800
